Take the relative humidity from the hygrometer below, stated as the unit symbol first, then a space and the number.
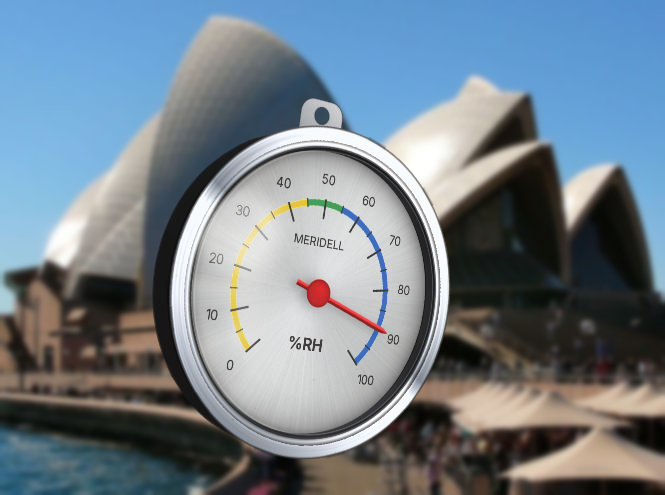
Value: % 90
